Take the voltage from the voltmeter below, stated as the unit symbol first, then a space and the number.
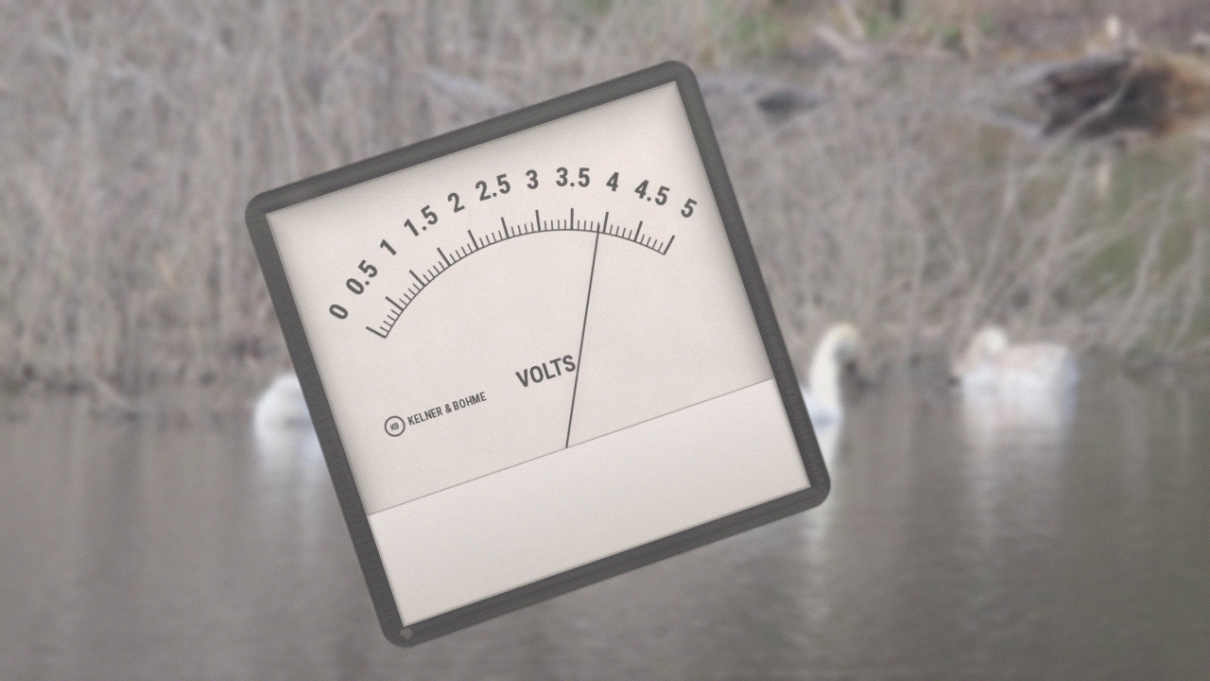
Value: V 3.9
